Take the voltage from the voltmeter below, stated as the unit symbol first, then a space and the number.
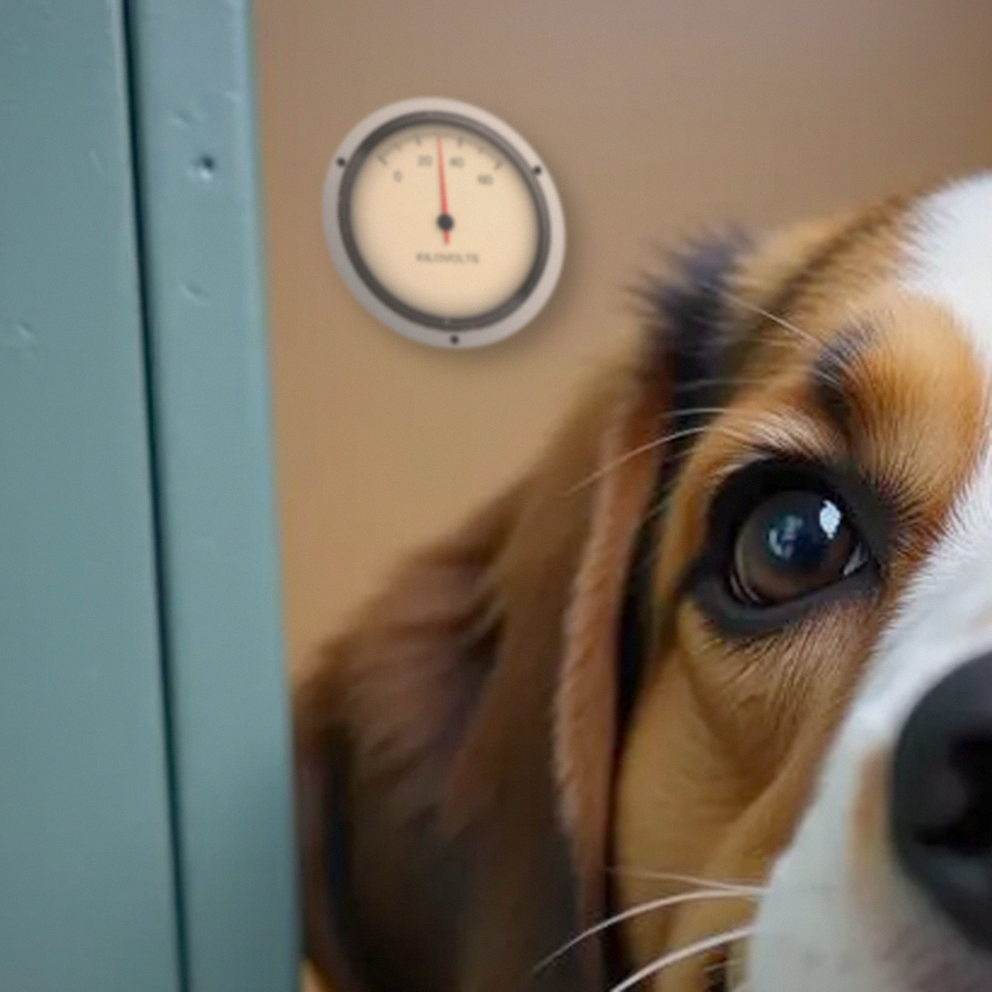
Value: kV 30
